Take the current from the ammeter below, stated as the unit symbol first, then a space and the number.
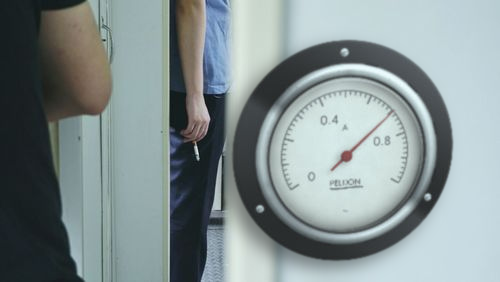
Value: A 0.7
